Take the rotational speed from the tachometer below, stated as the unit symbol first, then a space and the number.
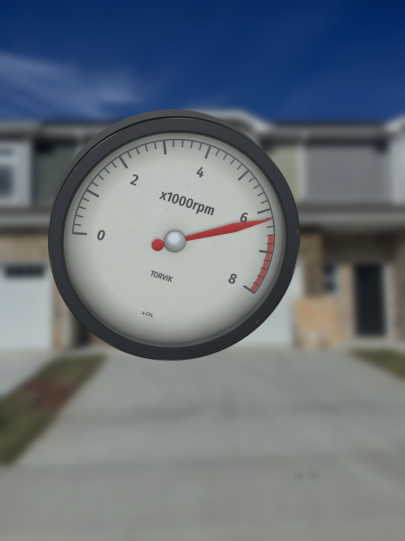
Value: rpm 6200
